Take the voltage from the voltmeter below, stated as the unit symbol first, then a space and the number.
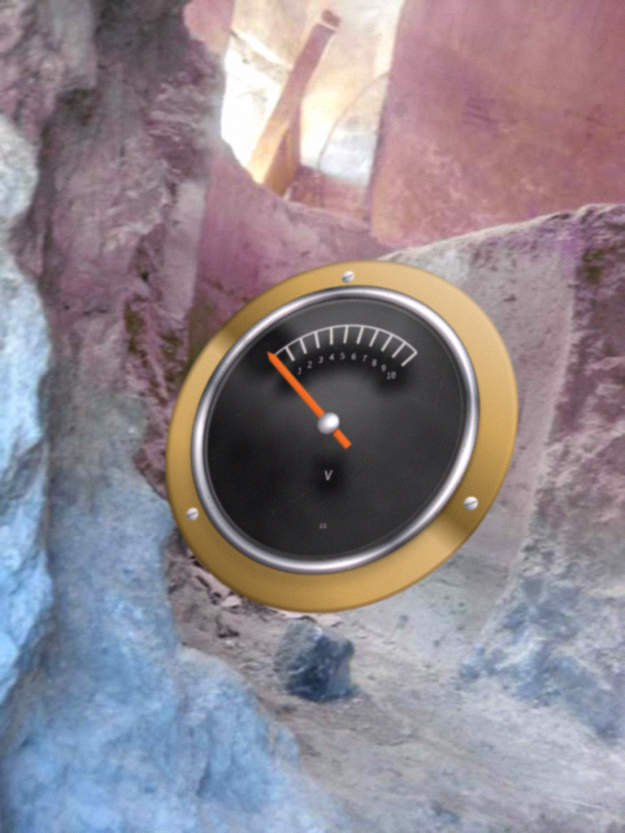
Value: V 0
